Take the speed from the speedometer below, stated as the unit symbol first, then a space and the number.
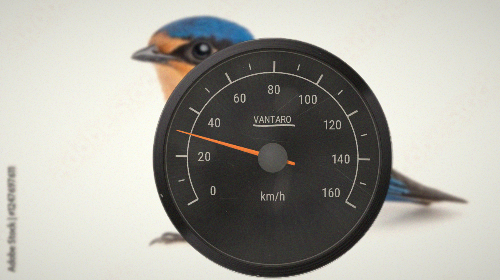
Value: km/h 30
